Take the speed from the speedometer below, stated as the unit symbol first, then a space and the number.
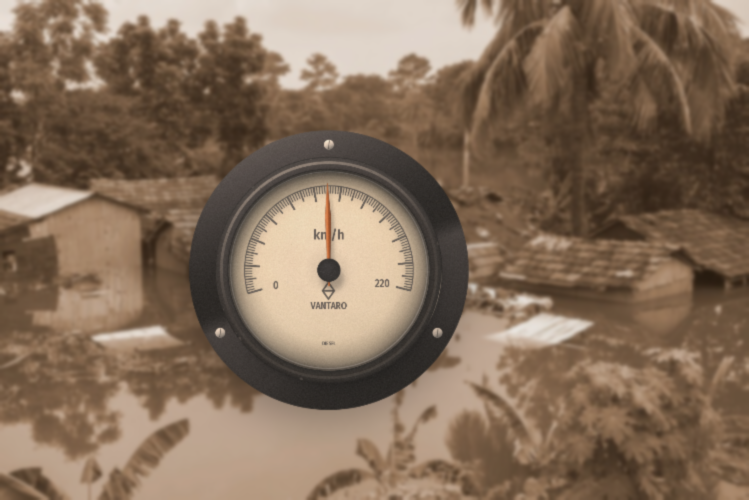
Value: km/h 110
